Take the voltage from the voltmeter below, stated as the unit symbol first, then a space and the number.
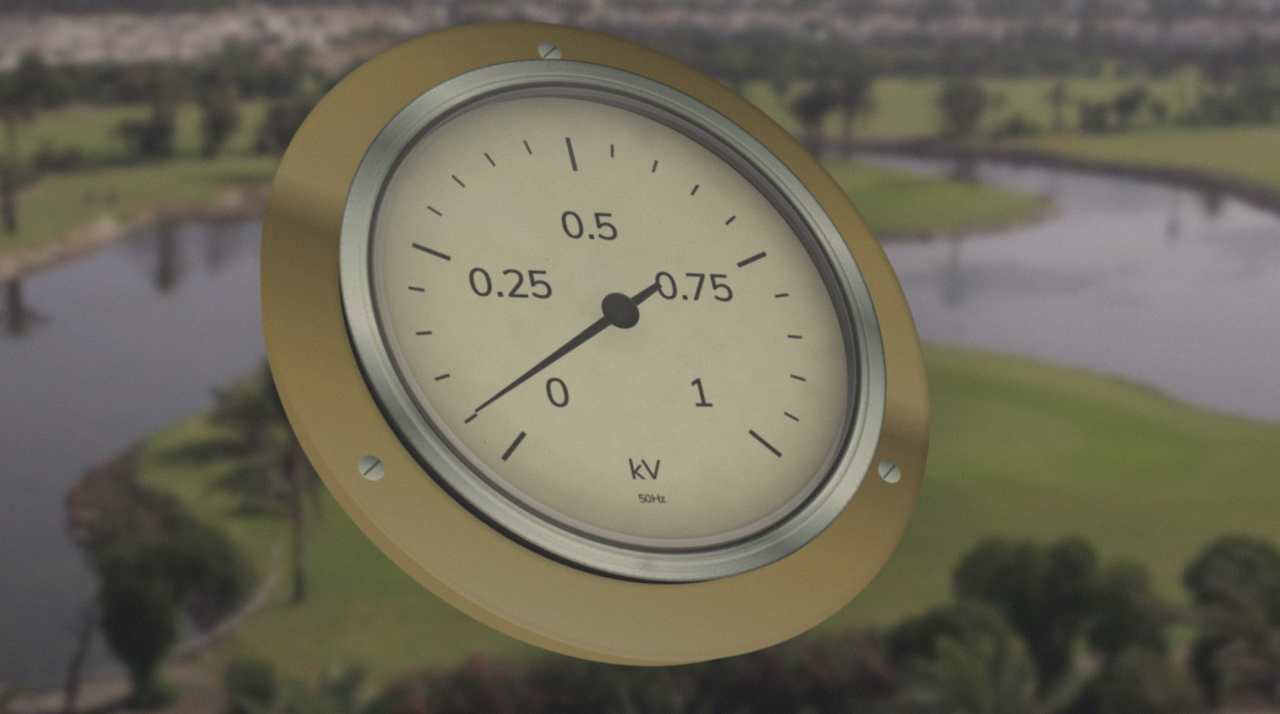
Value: kV 0.05
